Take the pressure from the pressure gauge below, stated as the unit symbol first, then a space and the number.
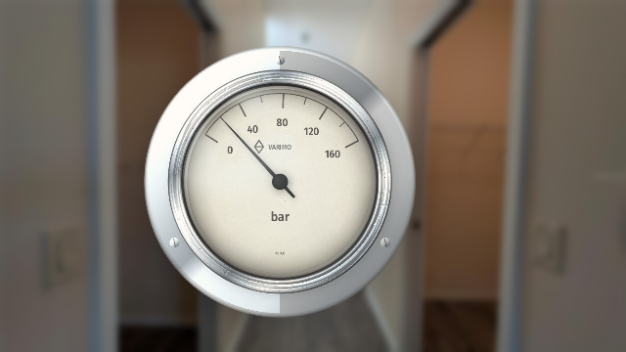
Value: bar 20
